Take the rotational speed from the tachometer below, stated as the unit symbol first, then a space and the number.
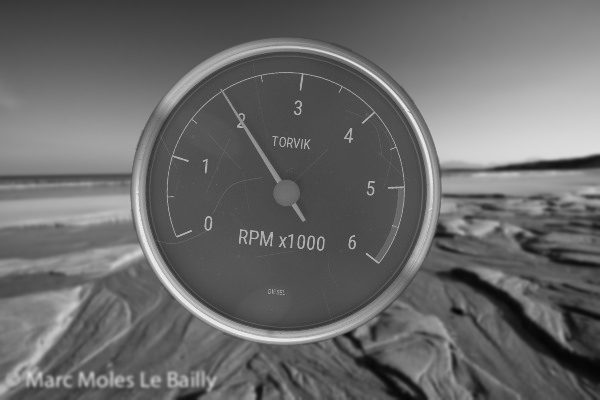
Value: rpm 2000
